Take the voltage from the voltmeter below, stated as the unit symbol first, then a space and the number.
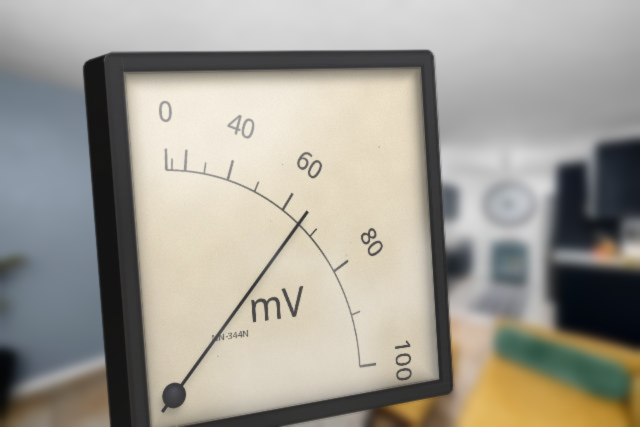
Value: mV 65
